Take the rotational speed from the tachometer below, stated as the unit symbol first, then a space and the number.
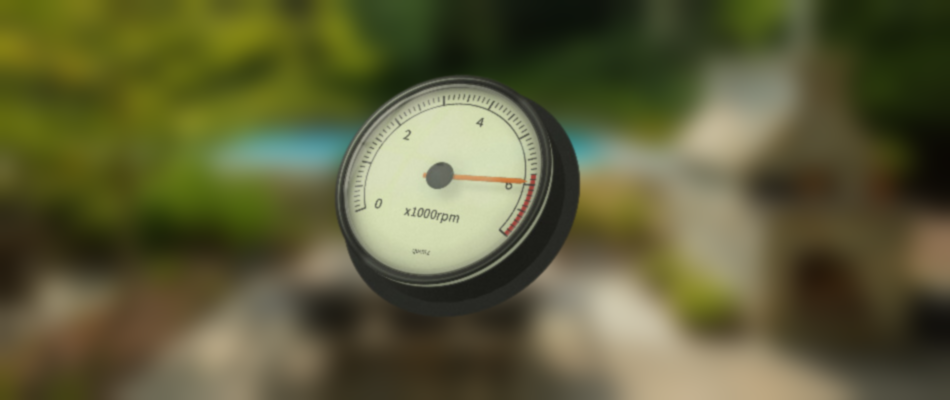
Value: rpm 6000
